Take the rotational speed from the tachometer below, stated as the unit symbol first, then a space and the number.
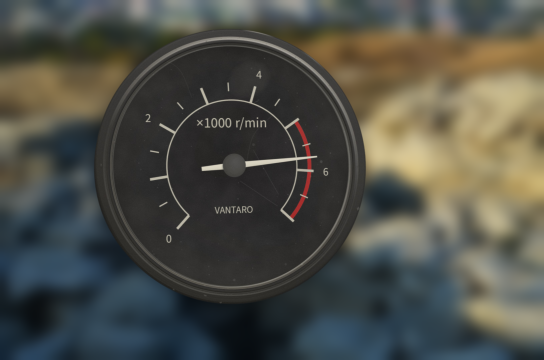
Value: rpm 5750
